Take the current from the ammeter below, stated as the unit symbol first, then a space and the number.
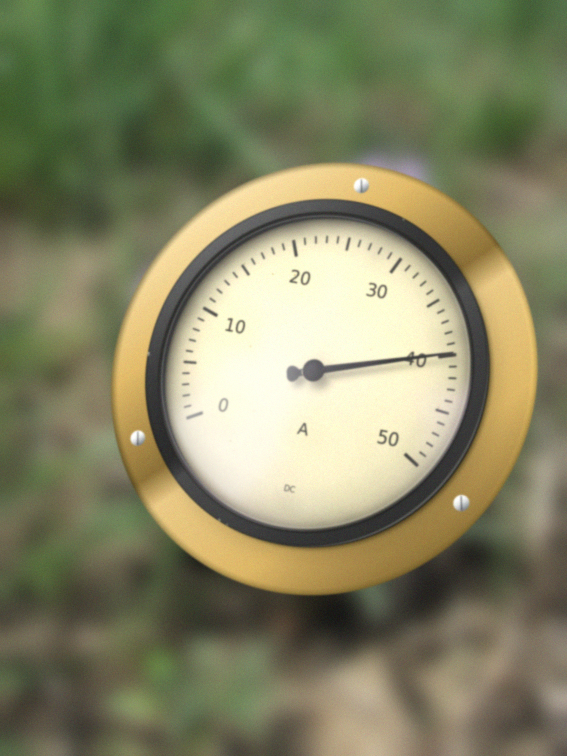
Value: A 40
